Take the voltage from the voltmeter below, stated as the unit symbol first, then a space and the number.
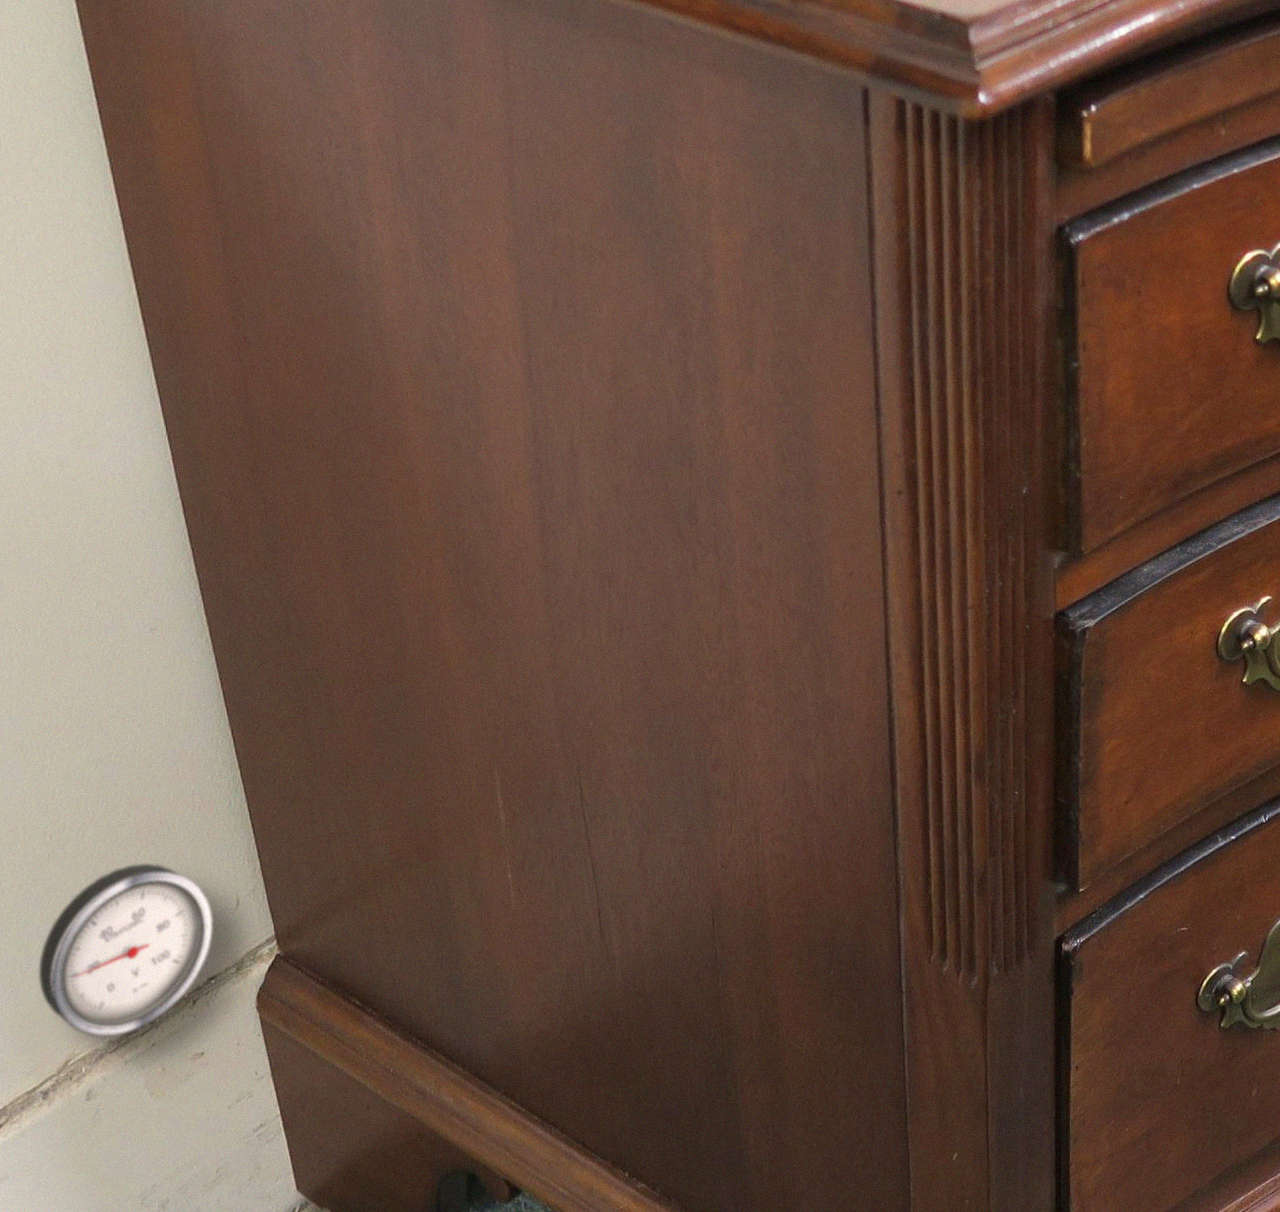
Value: V 20
